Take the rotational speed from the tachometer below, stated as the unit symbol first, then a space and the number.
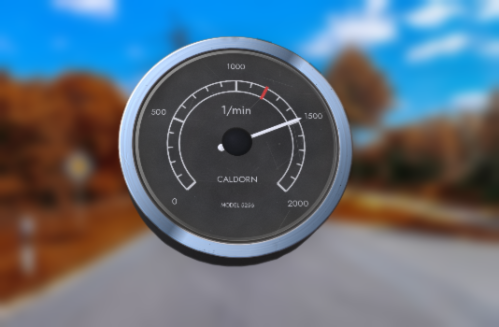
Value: rpm 1500
